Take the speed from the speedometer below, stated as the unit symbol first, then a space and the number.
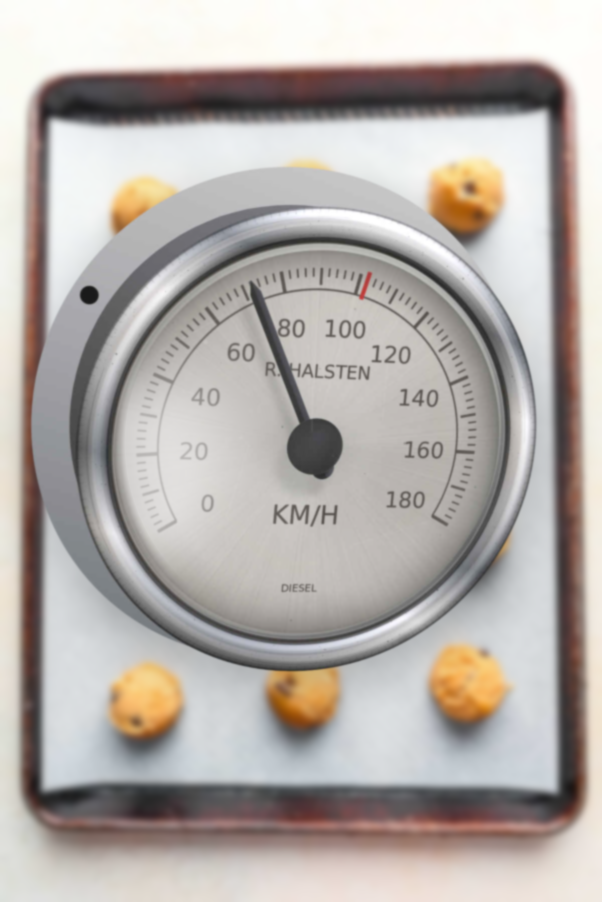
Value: km/h 72
